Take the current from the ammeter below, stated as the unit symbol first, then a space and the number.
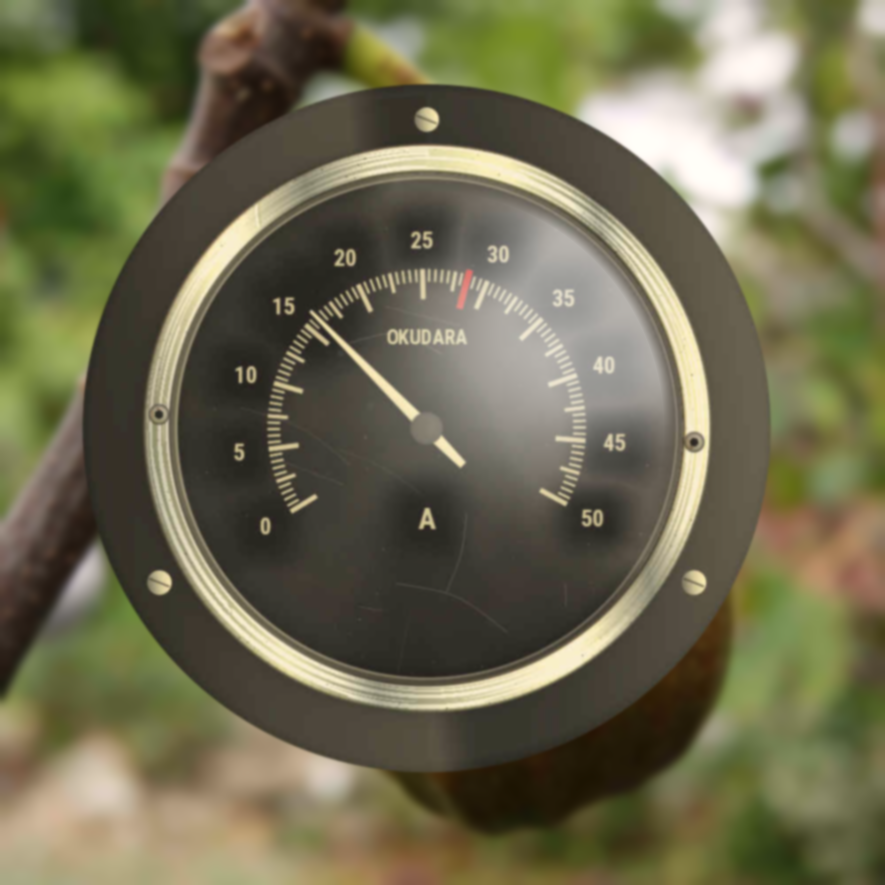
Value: A 16
